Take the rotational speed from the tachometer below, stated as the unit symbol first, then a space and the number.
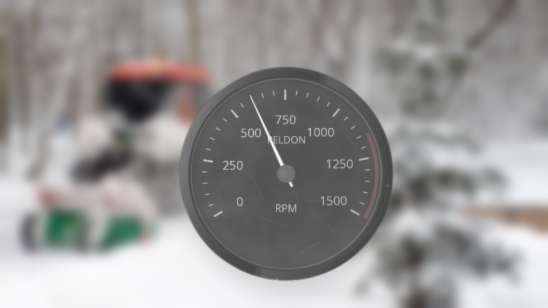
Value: rpm 600
